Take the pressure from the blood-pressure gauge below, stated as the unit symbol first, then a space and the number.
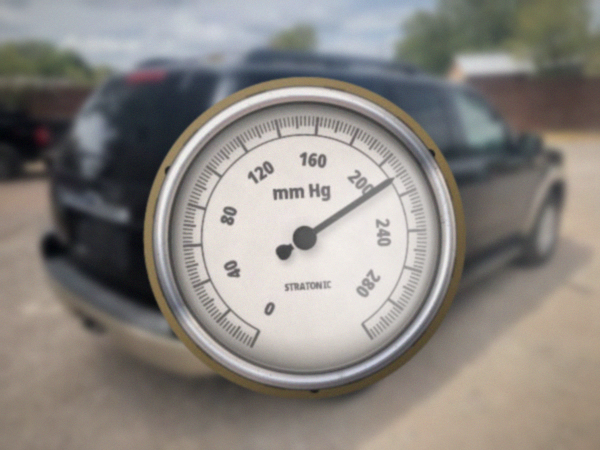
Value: mmHg 210
